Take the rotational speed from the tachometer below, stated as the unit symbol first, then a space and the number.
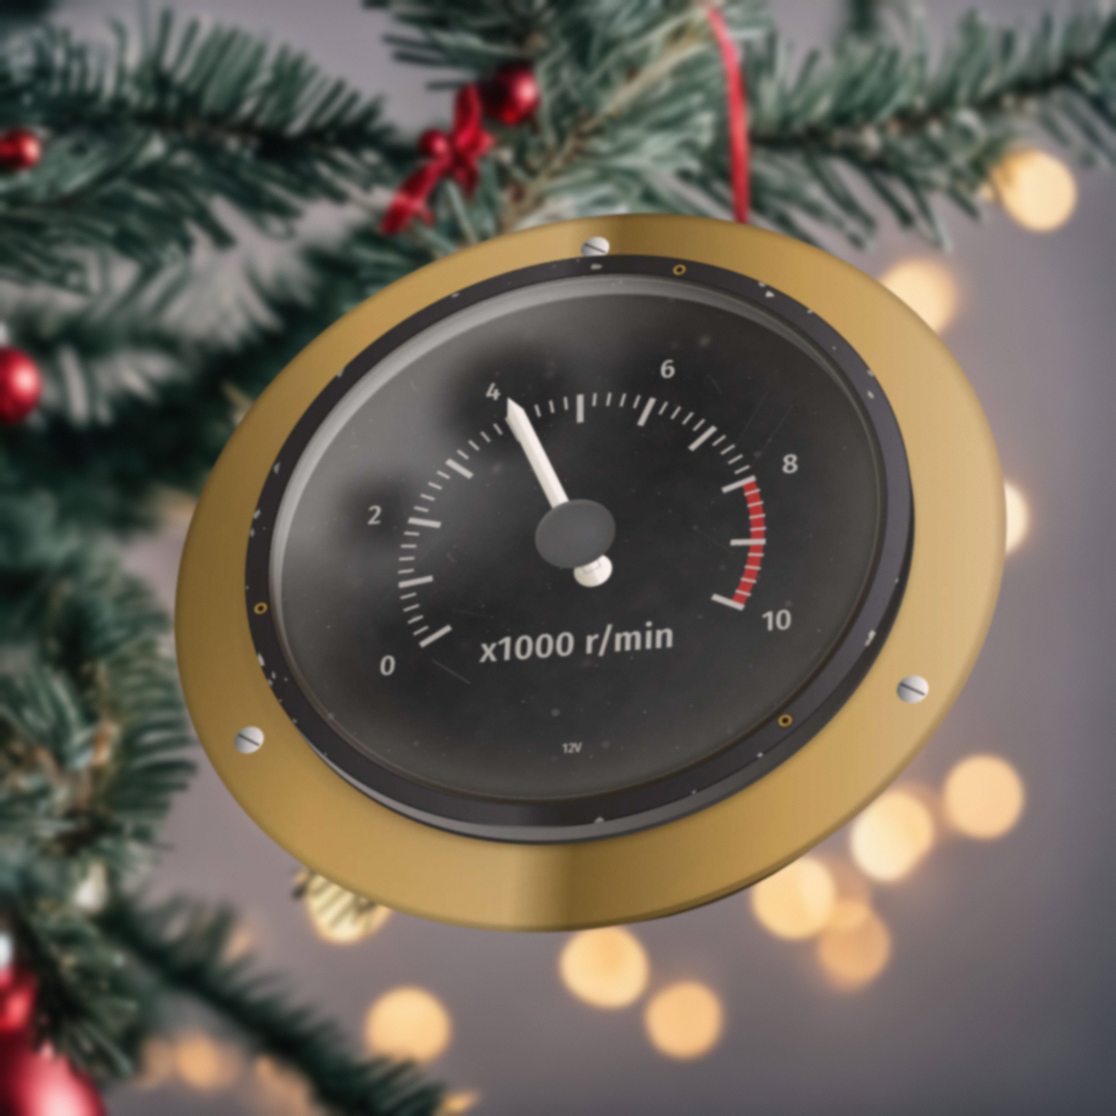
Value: rpm 4100
